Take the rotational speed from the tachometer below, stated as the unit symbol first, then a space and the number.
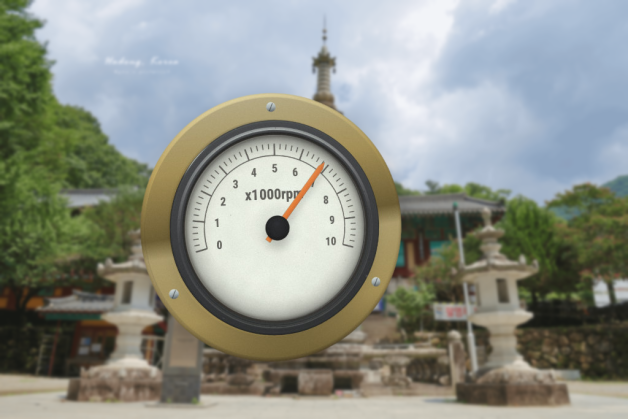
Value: rpm 6800
